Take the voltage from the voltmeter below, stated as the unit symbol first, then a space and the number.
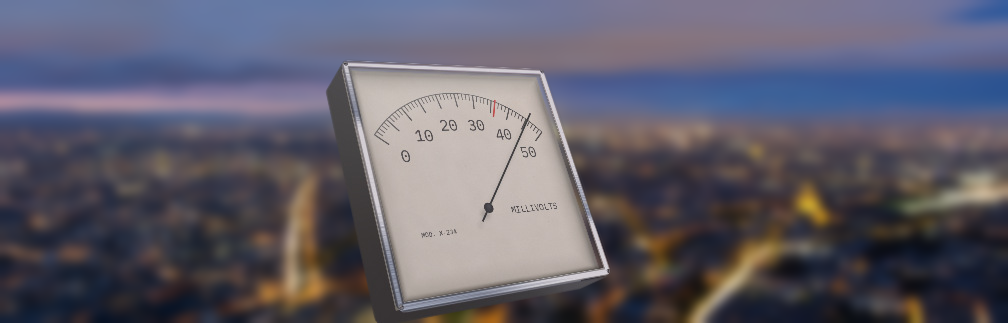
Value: mV 45
